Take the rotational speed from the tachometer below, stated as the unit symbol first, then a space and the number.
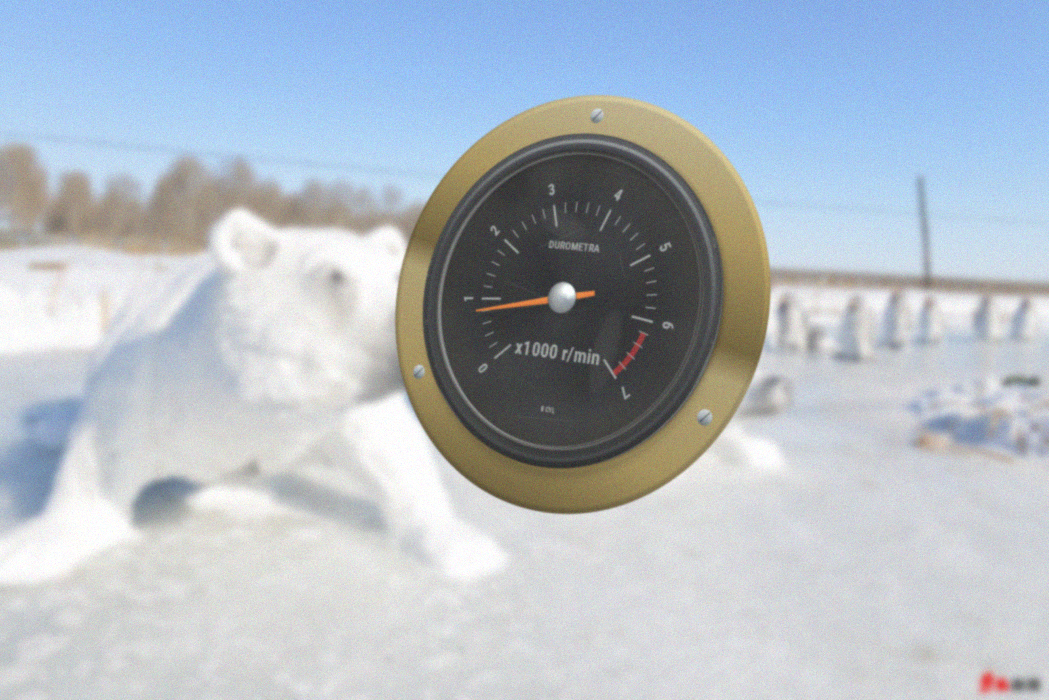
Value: rpm 800
